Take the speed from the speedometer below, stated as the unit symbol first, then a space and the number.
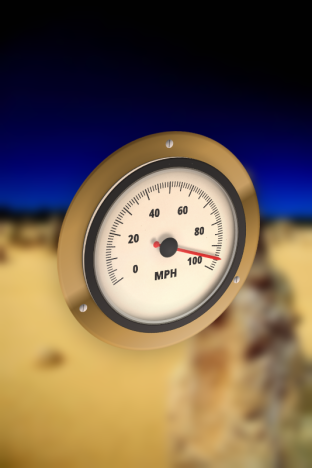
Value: mph 95
